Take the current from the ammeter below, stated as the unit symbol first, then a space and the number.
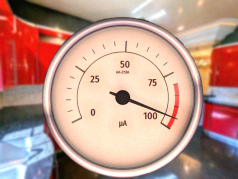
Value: µA 95
